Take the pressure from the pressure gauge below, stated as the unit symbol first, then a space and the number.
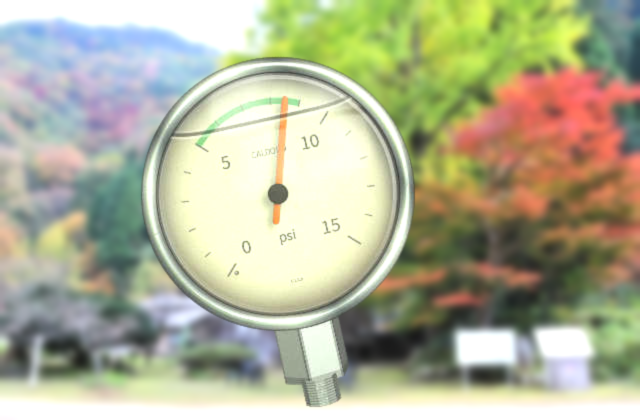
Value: psi 8.5
